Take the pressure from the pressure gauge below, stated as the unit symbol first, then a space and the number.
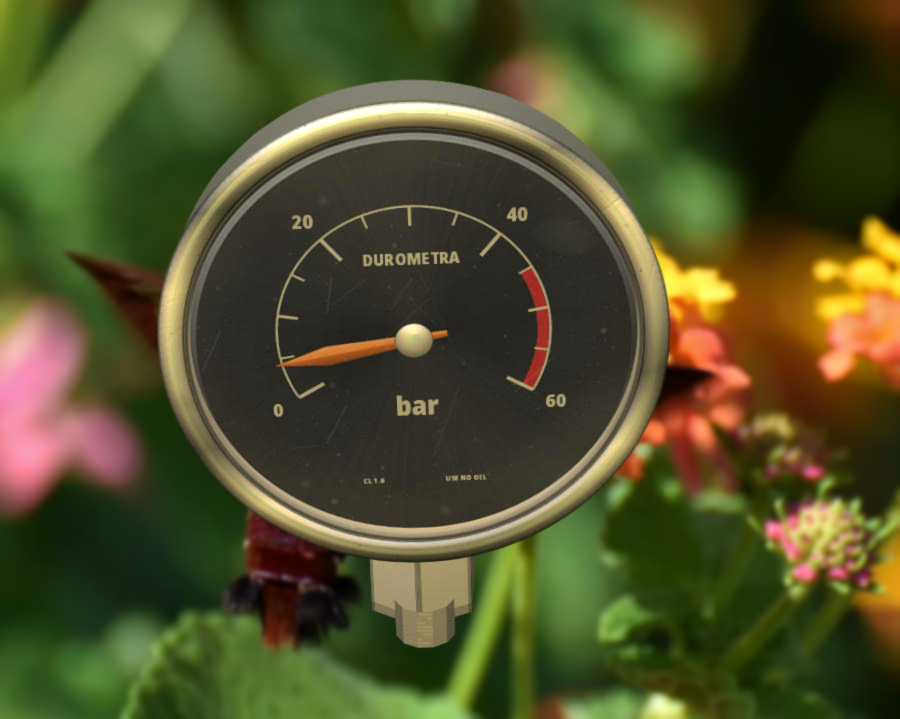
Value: bar 5
